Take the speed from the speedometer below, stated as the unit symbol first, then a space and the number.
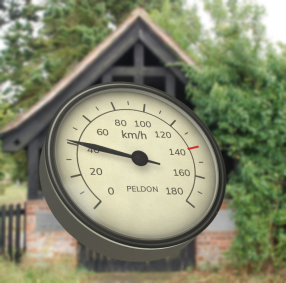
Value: km/h 40
